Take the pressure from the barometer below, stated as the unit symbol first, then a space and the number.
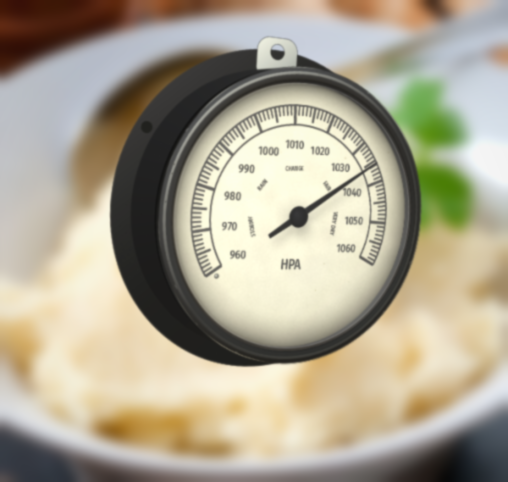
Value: hPa 1035
